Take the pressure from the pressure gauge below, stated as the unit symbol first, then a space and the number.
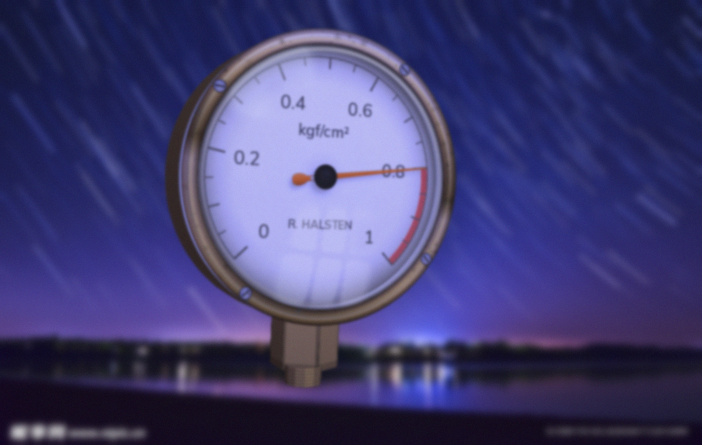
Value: kg/cm² 0.8
